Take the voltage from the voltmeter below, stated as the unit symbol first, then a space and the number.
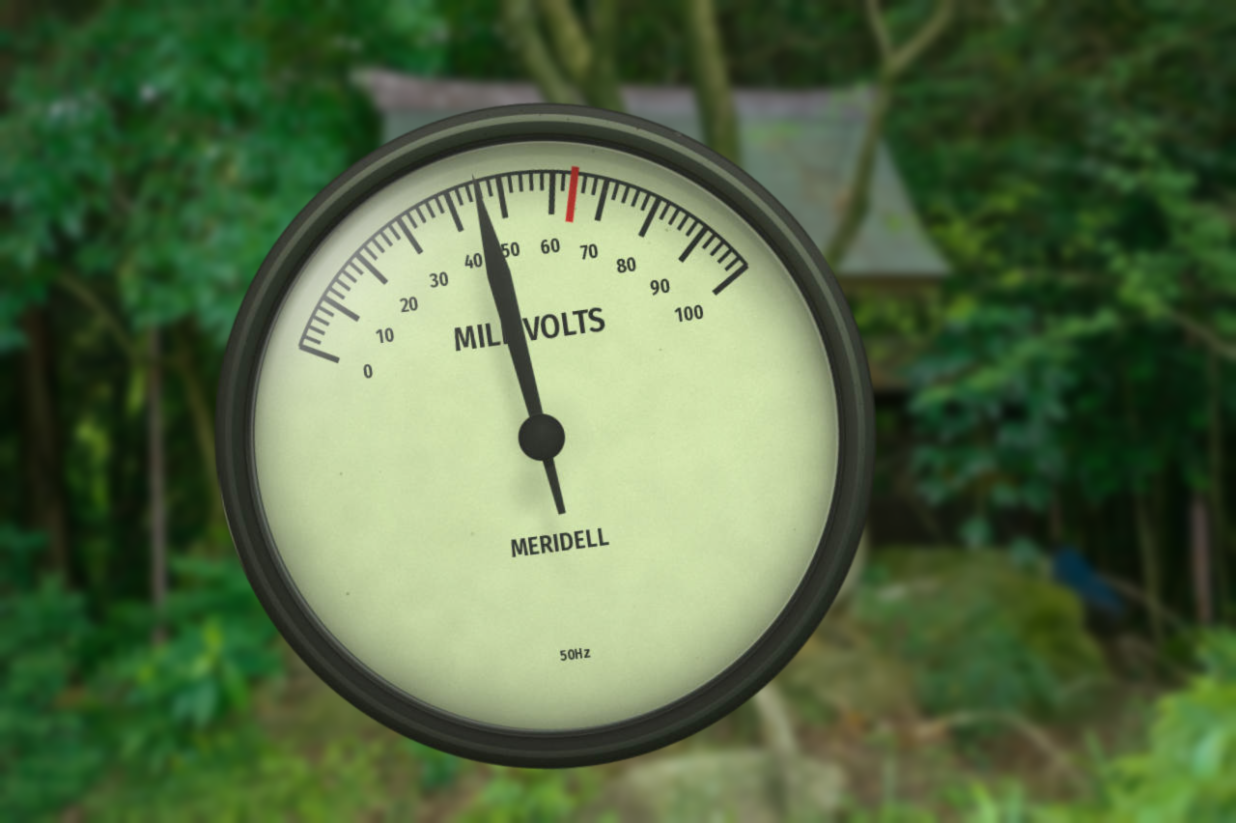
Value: mV 46
